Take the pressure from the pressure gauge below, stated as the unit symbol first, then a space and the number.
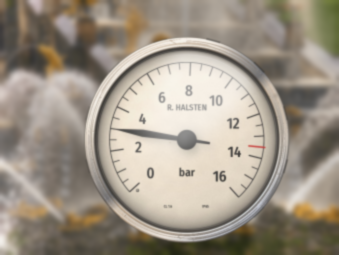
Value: bar 3
